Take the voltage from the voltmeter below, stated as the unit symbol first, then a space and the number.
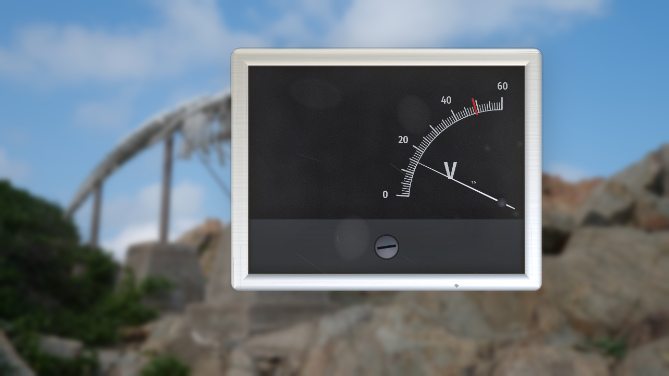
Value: V 15
